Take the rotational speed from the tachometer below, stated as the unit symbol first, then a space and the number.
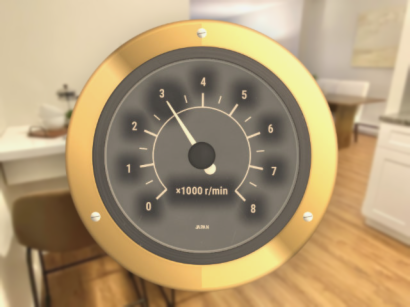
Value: rpm 3000
